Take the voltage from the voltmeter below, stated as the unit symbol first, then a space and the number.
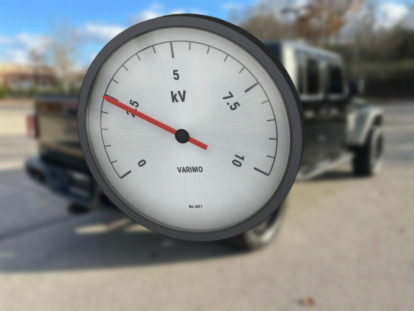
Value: kV 2.5
